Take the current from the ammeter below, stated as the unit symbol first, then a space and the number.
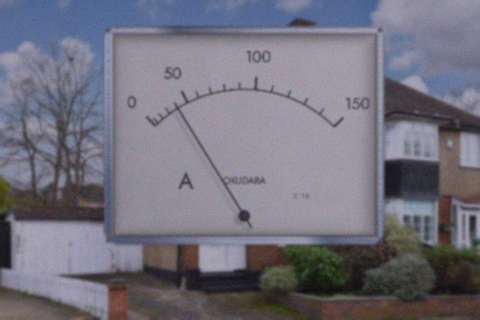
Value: A 40
